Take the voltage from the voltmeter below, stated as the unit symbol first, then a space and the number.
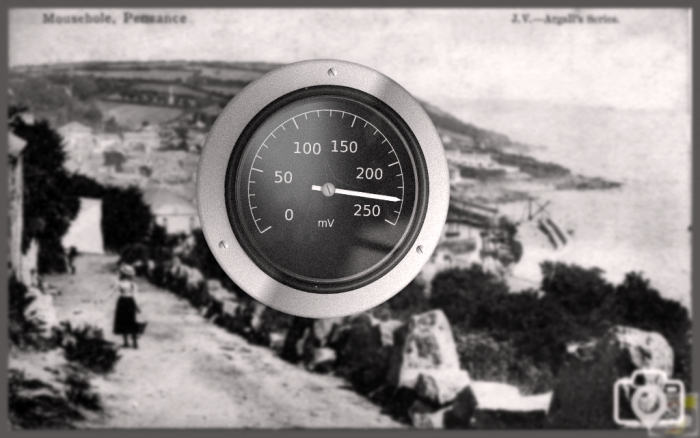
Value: mV 230
